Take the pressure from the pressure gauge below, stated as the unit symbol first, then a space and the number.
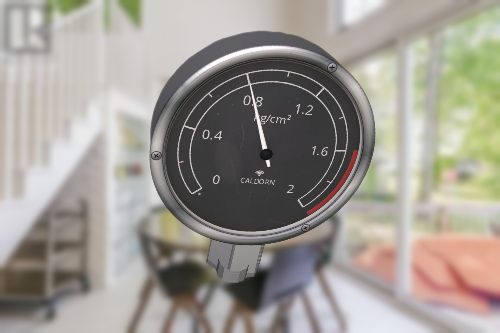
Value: kg/cm² 0.8
